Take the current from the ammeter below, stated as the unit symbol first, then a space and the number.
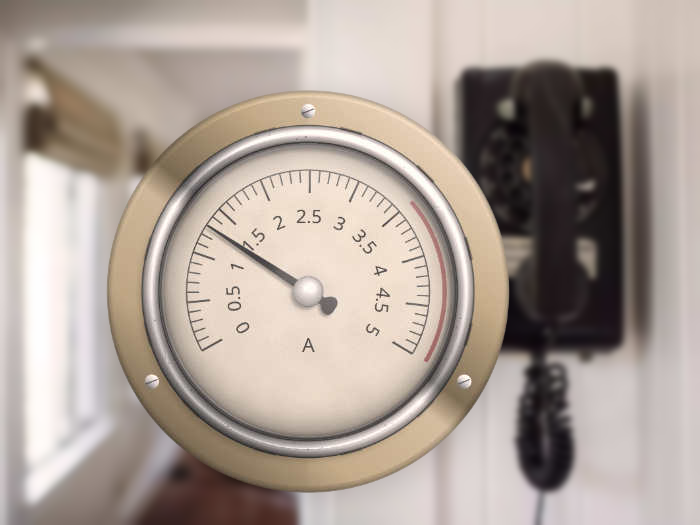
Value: A 1.3
